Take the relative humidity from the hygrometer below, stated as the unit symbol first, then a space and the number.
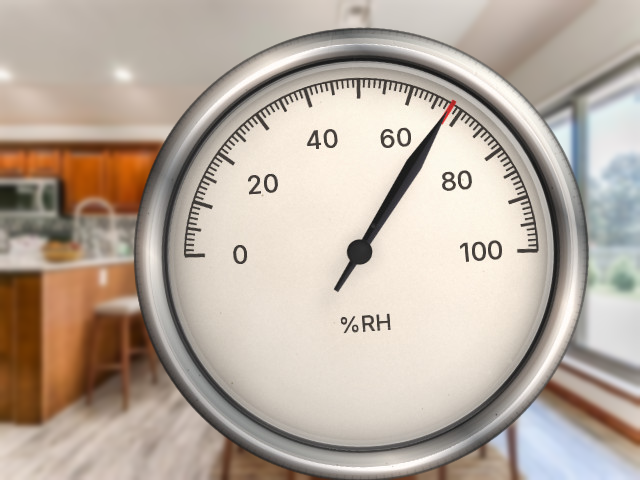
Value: % 68
